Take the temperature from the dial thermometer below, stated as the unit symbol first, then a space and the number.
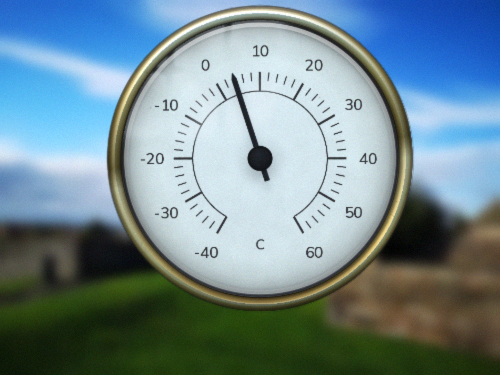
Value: °C 4
